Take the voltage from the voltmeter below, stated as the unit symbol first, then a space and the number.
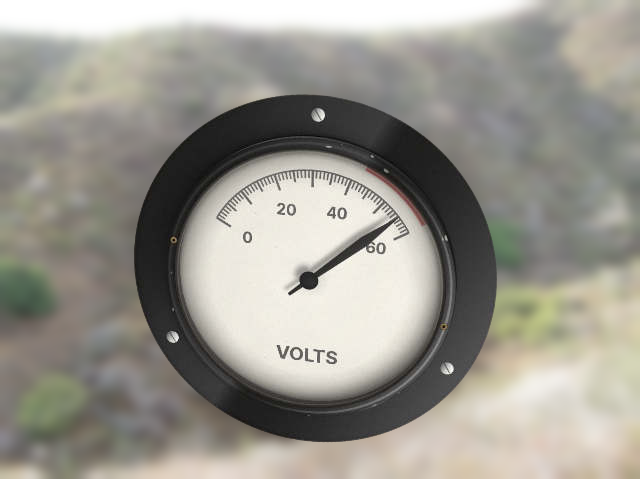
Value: V 55
